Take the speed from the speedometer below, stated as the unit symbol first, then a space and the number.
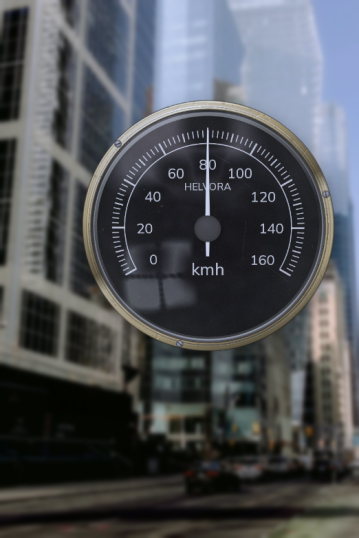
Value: km/h 80
